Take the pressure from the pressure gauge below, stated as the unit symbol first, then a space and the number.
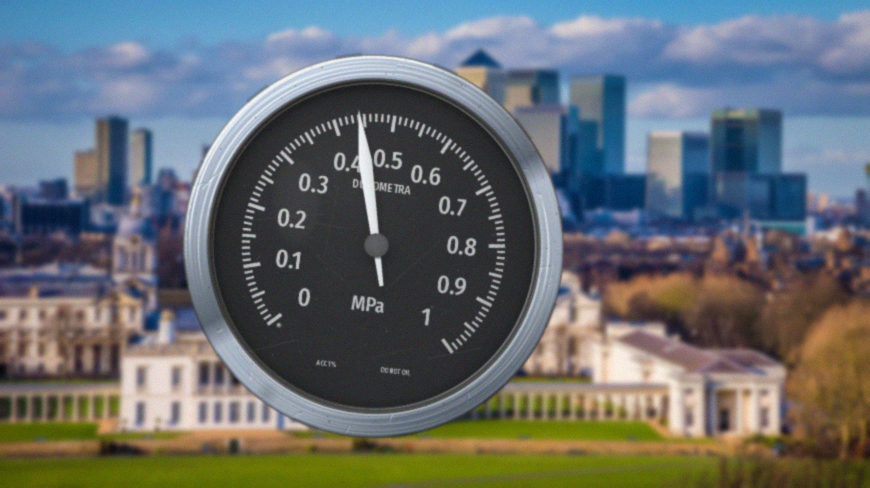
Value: MPa 0.44
